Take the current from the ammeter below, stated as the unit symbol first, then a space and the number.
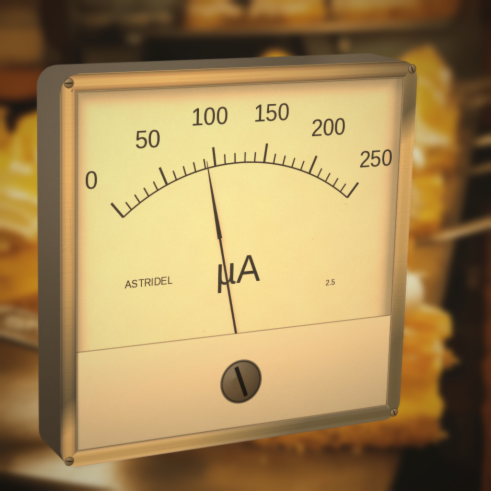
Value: µA 90
